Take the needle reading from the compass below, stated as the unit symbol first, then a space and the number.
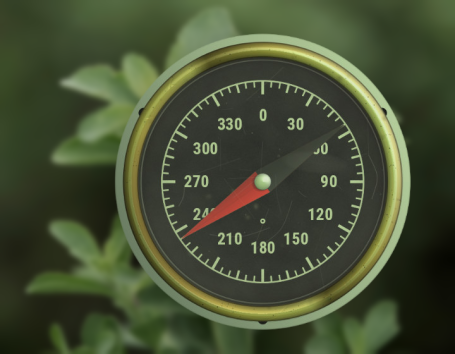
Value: ° 235
